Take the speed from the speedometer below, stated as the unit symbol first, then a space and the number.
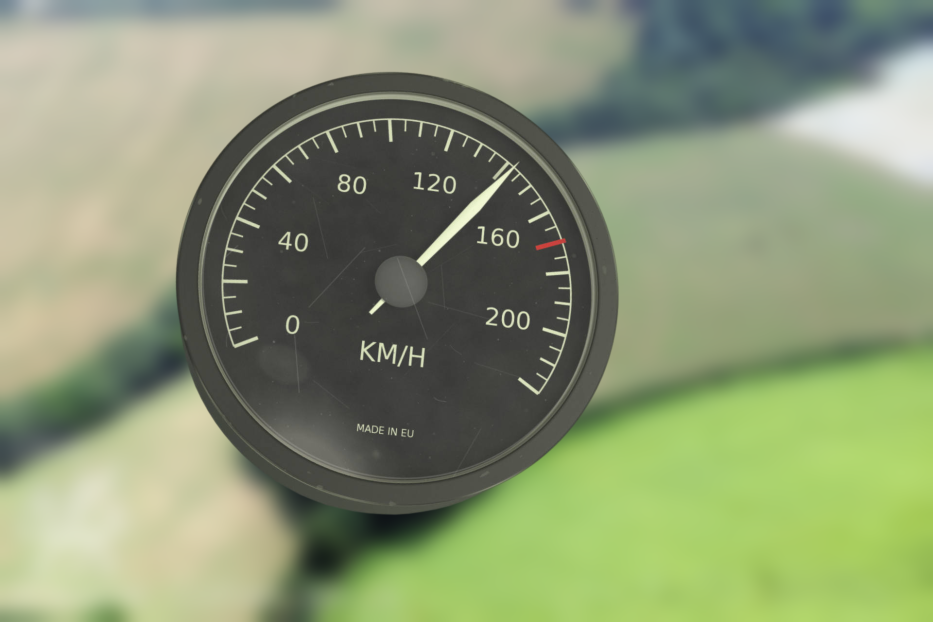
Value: km/h 142.5
